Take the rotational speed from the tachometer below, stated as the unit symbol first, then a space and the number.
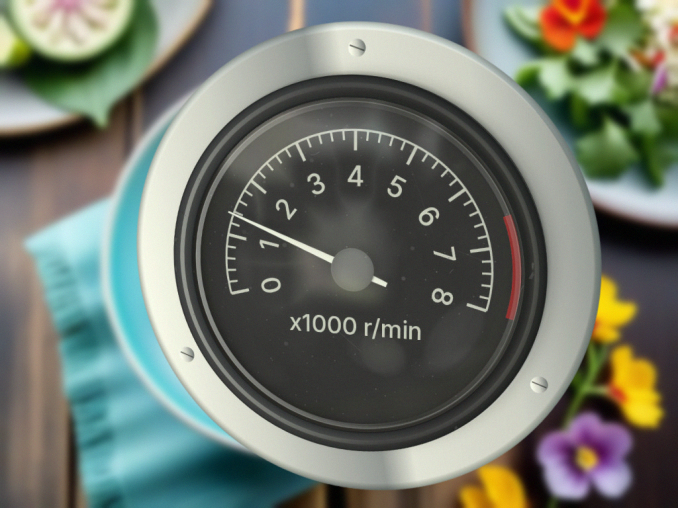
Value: rpm 1400
